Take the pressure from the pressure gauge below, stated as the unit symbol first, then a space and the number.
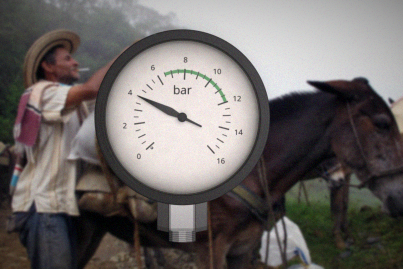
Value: bar 4
